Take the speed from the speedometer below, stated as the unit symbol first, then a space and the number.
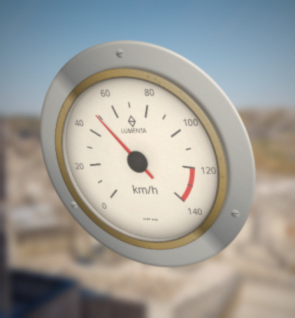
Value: km/h 50
